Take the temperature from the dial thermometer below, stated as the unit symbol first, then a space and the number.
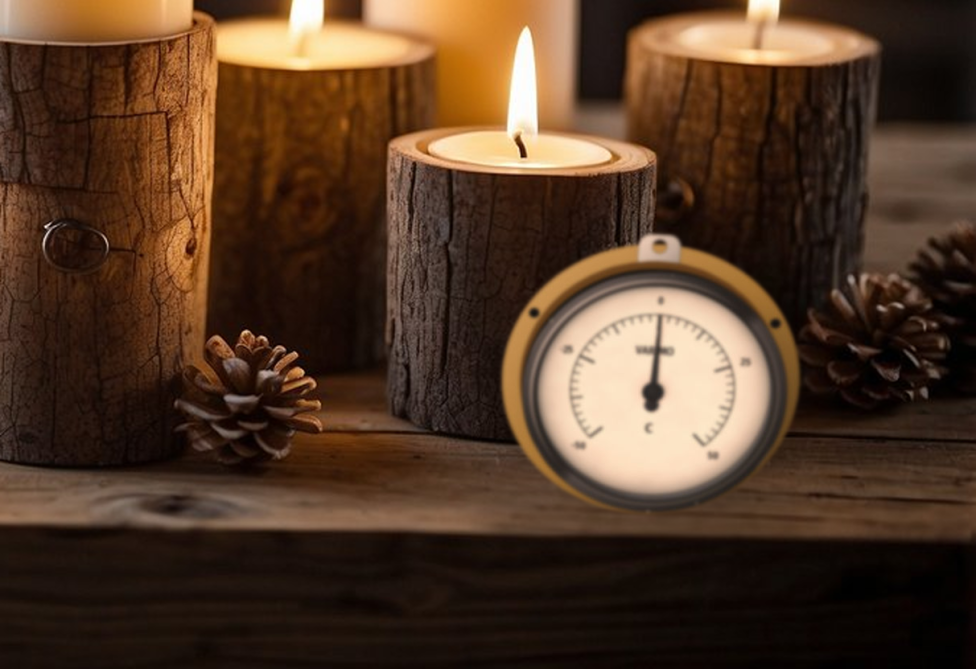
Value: °C 0
